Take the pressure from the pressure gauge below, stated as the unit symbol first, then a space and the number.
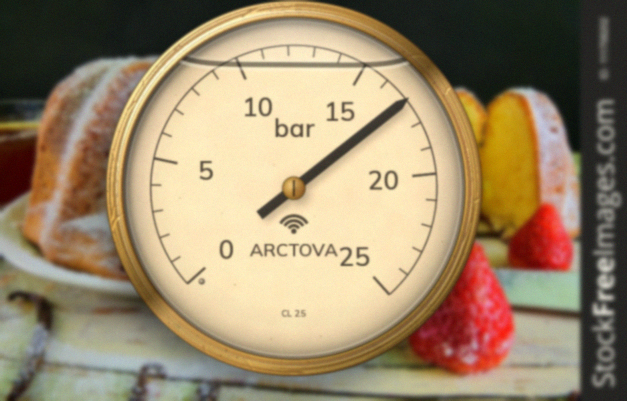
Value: bar 17
